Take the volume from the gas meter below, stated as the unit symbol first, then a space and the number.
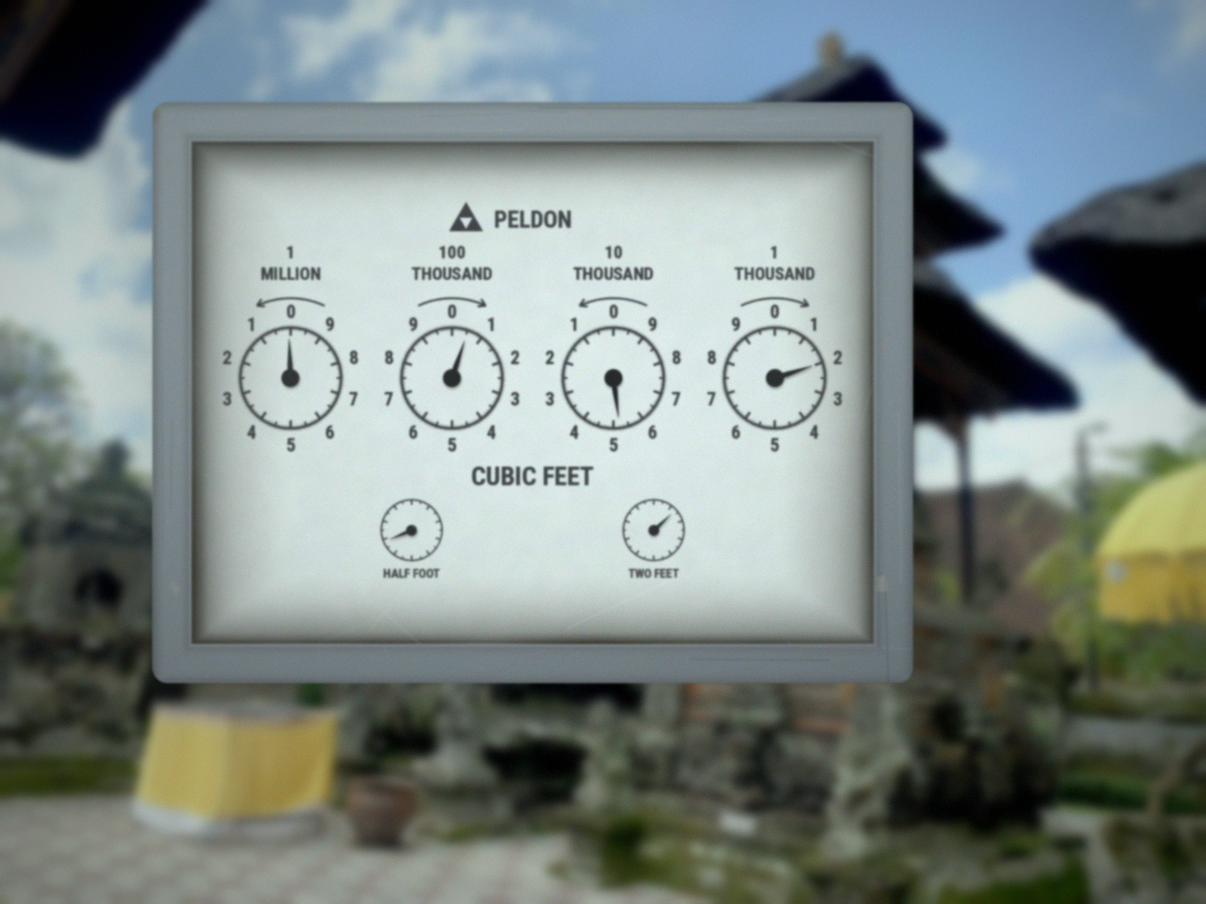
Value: ft³ 5200
